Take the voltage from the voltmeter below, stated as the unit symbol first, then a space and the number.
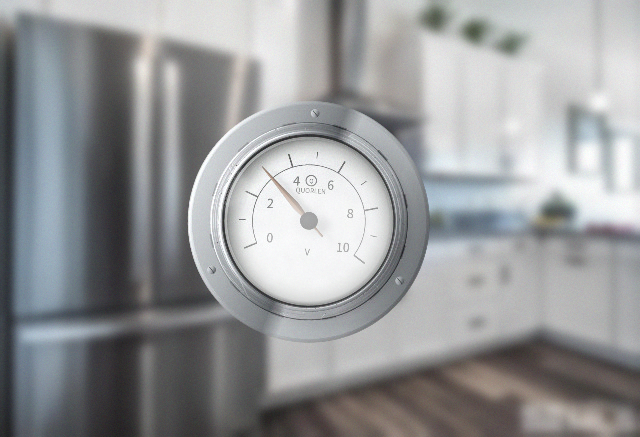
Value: V 3
